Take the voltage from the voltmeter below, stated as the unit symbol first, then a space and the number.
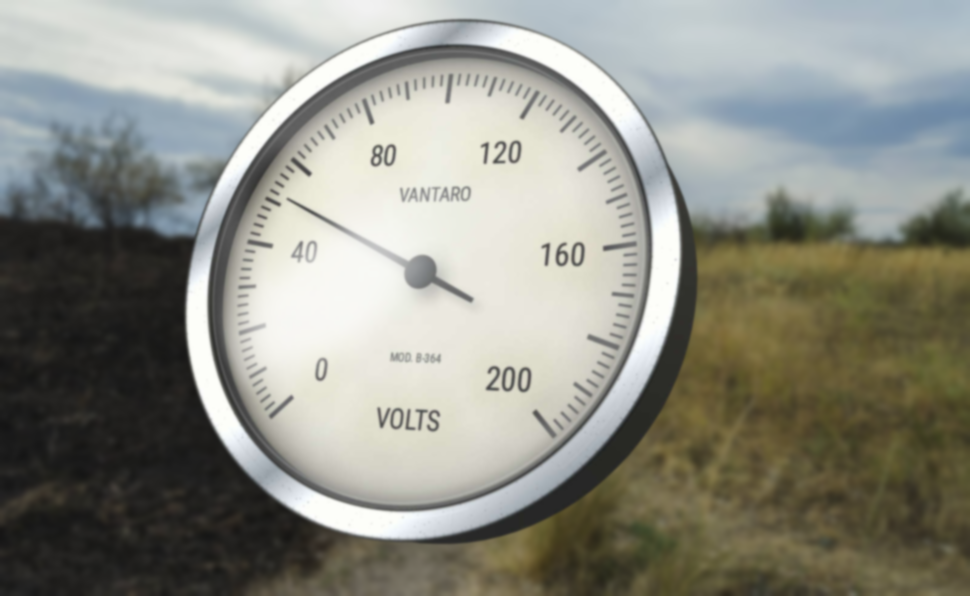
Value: V 52
